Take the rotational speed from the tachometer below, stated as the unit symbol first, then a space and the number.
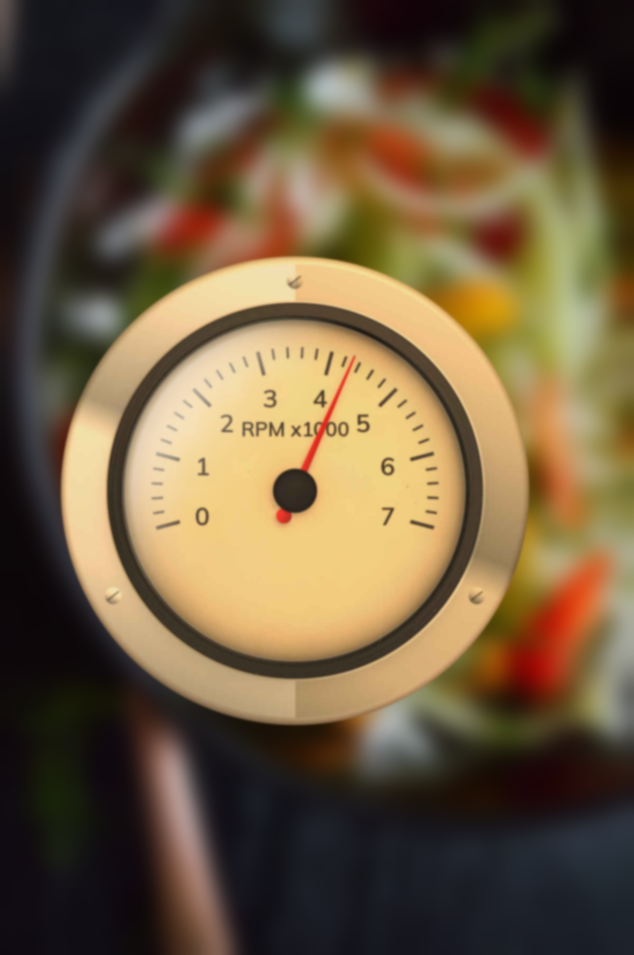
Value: rpm 4300
